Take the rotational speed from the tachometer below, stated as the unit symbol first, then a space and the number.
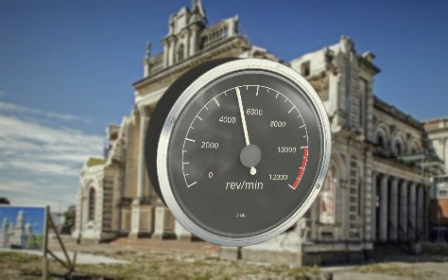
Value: rpm 5000
